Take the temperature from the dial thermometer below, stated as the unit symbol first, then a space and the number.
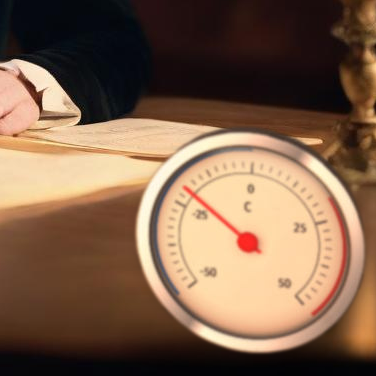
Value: °C -20
